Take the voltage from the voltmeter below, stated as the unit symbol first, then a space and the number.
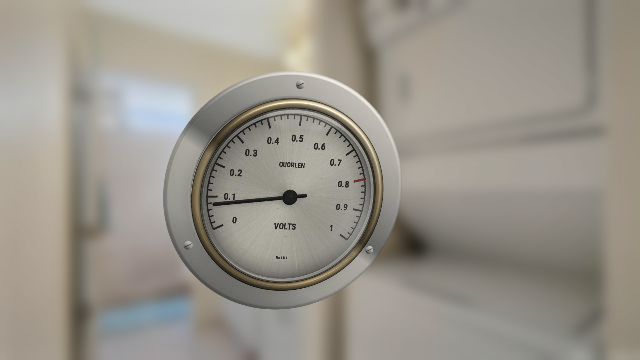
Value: V 0.08
